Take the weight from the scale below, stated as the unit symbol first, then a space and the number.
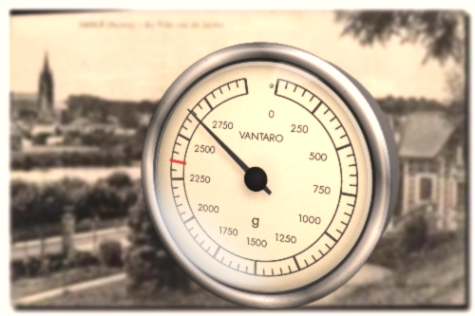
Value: g 2650
